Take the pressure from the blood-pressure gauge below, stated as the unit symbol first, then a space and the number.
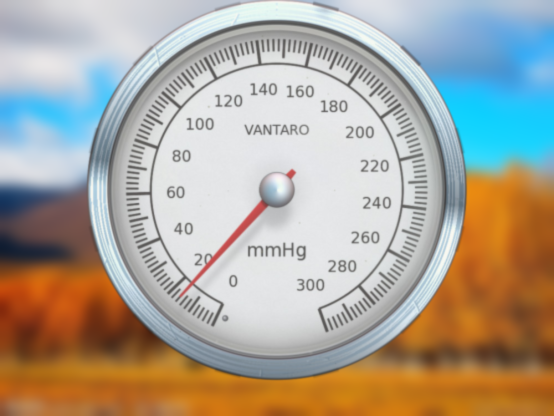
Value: mmHg 16
